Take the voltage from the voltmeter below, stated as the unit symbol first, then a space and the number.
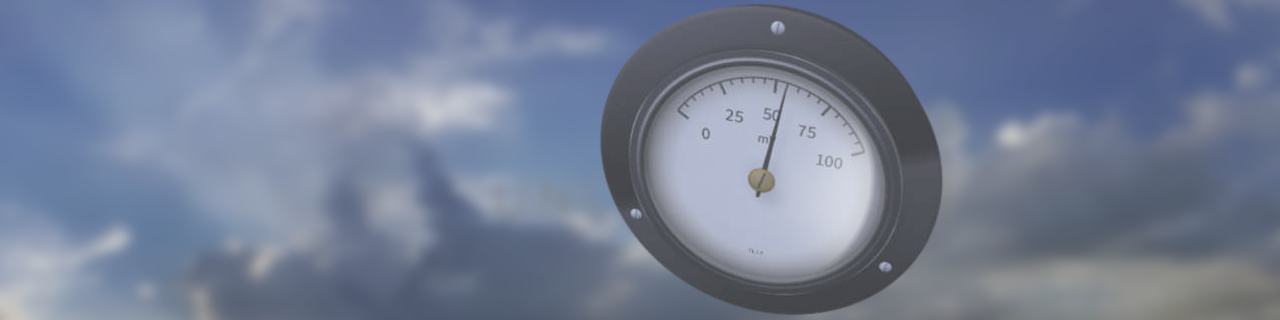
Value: mV 55
